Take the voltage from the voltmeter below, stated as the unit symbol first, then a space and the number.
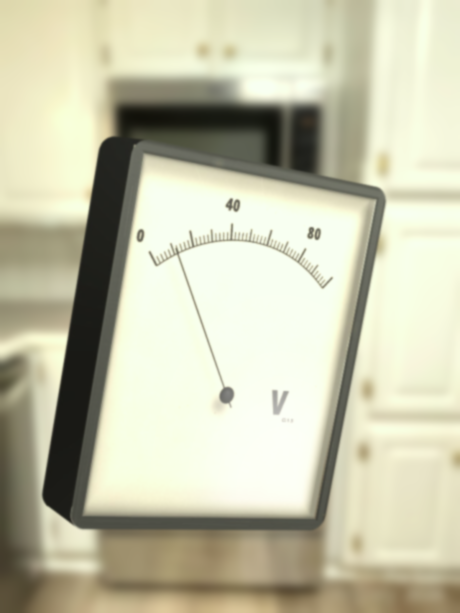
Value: V 10
